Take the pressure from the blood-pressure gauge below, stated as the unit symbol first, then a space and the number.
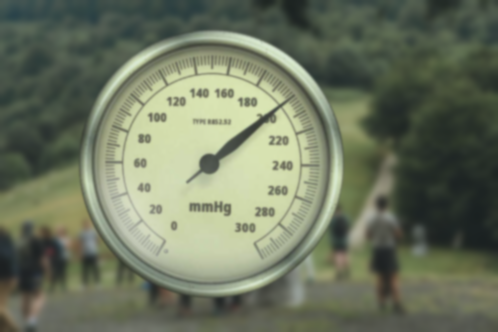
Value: mmHg 200
